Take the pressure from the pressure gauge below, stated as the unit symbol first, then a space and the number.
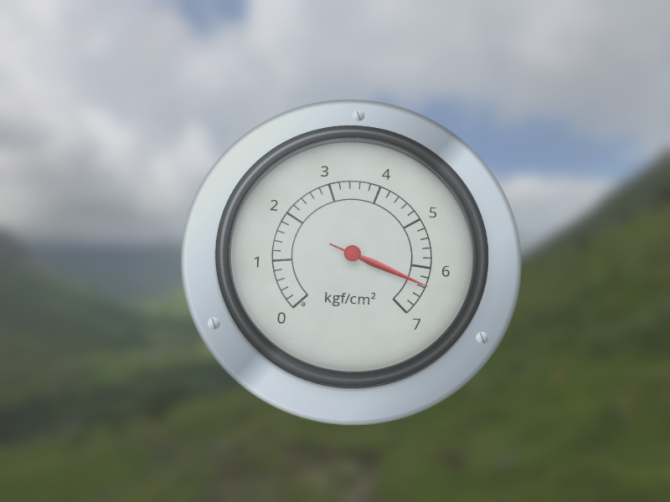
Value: kg/cm² 6.4
